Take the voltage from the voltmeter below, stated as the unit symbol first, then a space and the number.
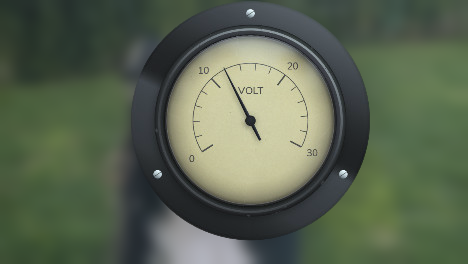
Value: V 12
